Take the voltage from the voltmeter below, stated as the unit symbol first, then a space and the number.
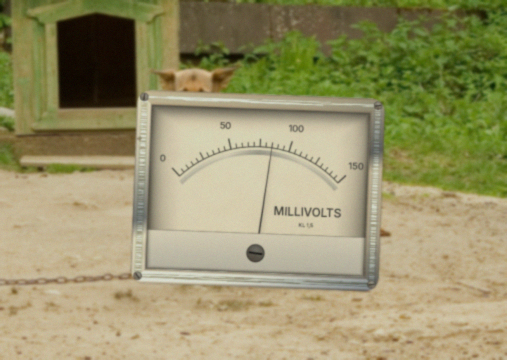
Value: mV 85
